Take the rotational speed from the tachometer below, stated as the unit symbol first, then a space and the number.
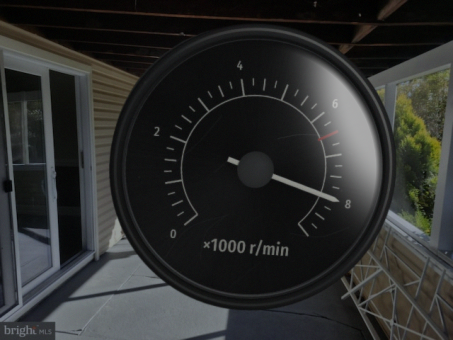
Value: rpm 8000
